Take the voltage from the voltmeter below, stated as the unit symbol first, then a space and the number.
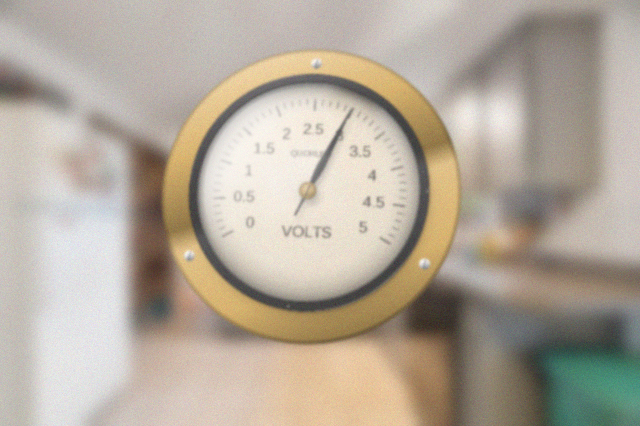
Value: V 3
